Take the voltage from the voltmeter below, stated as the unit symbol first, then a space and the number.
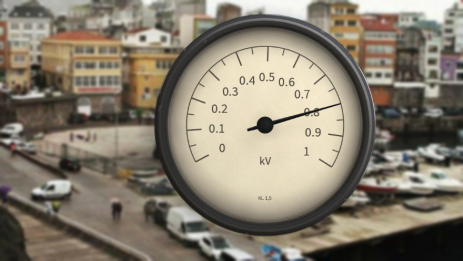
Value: kV 0.8
